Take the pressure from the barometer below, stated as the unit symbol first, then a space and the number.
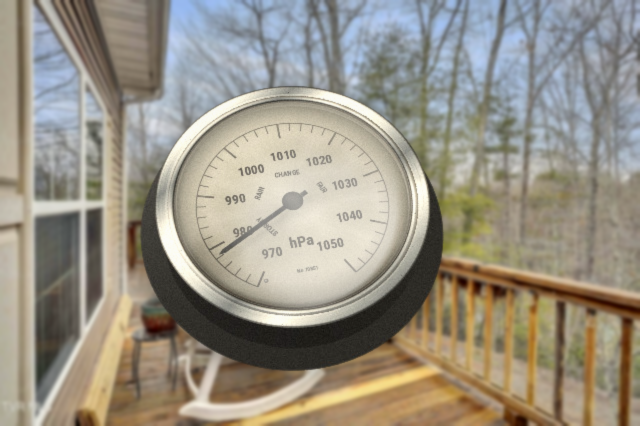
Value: hPa 978
